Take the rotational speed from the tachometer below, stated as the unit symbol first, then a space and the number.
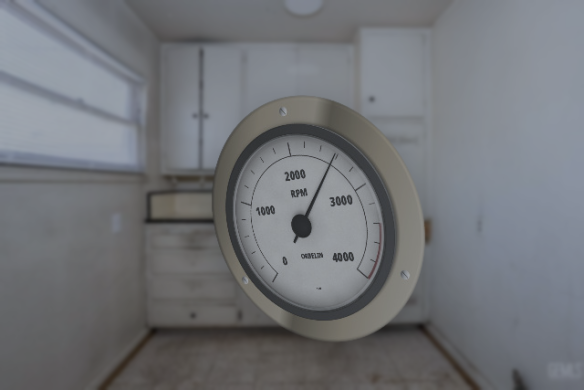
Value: rpm 2600
